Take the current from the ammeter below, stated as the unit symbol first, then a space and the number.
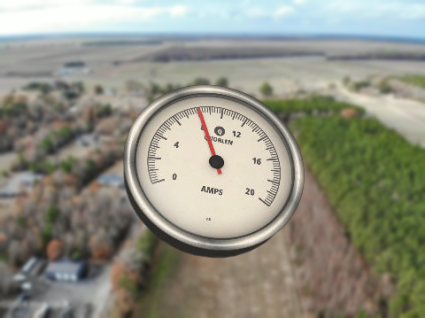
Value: A 8
